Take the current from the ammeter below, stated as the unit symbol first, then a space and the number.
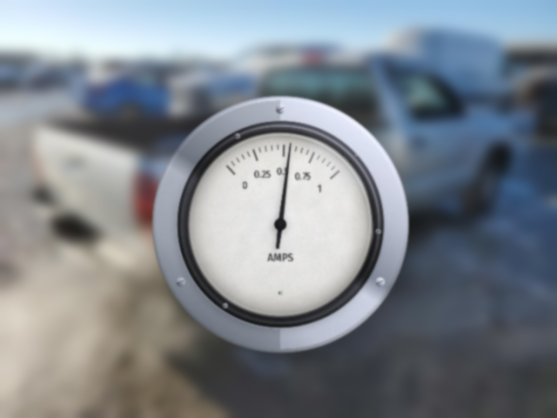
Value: A 0.55
